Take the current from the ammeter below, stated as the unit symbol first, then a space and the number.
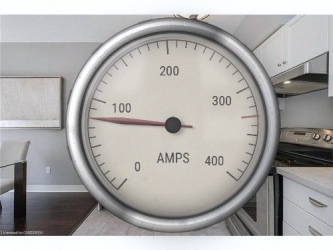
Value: A 80
